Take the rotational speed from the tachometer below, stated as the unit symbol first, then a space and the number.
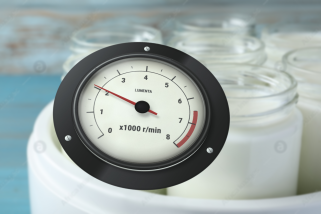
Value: rpm 2000
